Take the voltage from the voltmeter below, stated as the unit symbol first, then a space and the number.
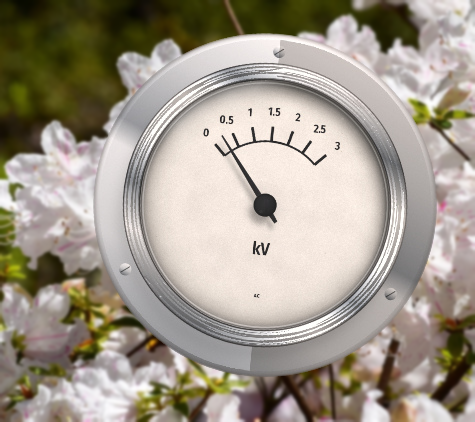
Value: kV 0.25
